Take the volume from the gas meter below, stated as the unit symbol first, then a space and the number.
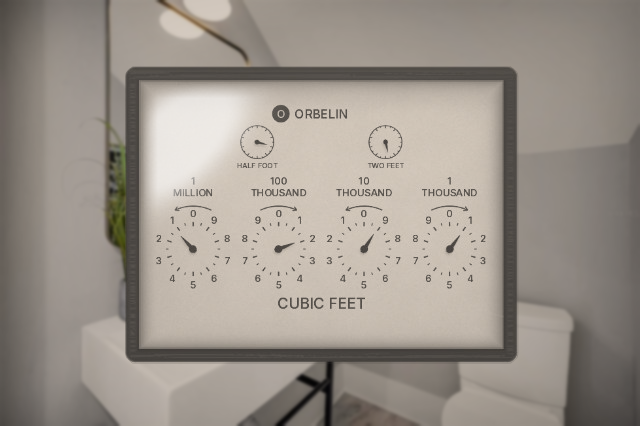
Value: ft³ 119100
